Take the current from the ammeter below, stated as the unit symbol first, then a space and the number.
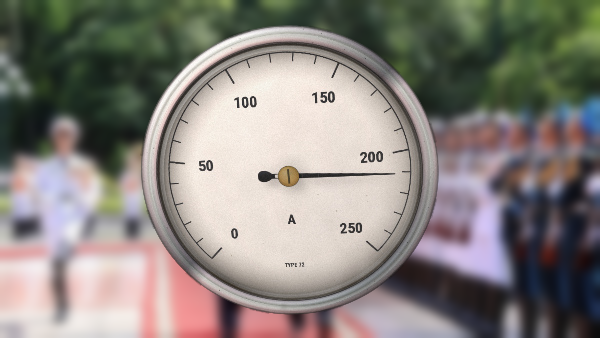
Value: A 210
